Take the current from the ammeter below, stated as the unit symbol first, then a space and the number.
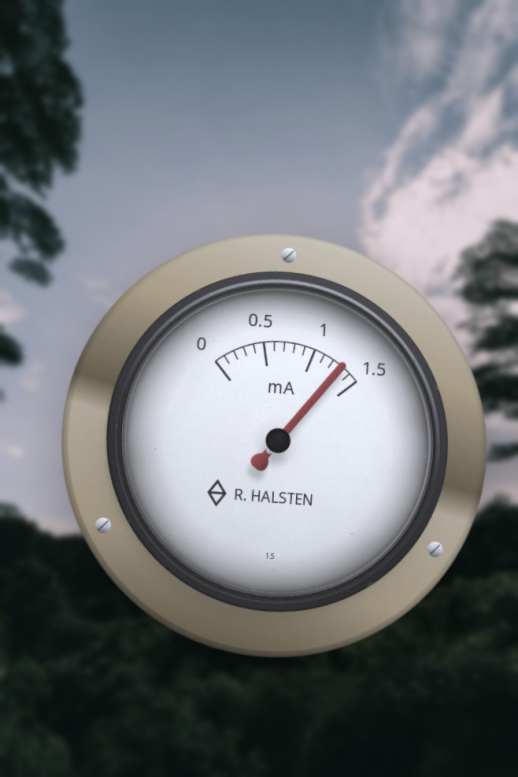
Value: mA 1.3
